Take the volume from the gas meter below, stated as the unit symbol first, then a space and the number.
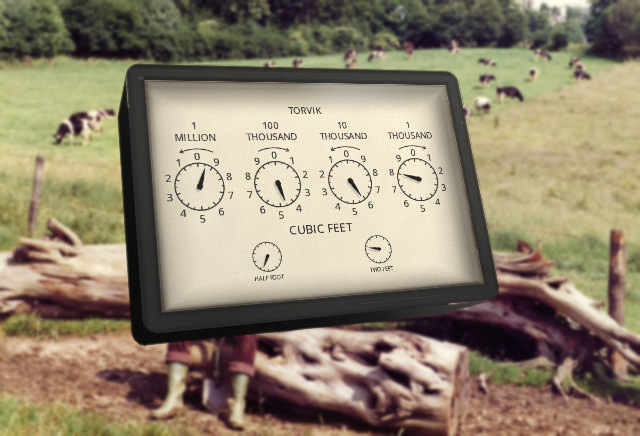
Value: ft³ 945800
